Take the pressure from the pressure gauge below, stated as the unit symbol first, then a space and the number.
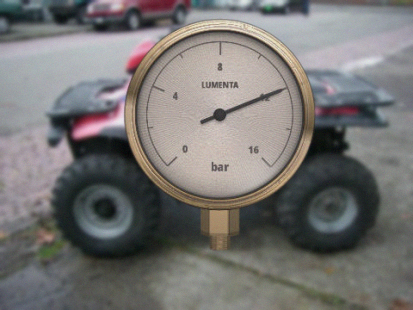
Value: bar 12
